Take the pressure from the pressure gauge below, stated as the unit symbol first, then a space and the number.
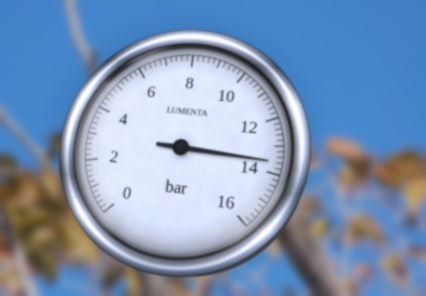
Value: bar 13.6
